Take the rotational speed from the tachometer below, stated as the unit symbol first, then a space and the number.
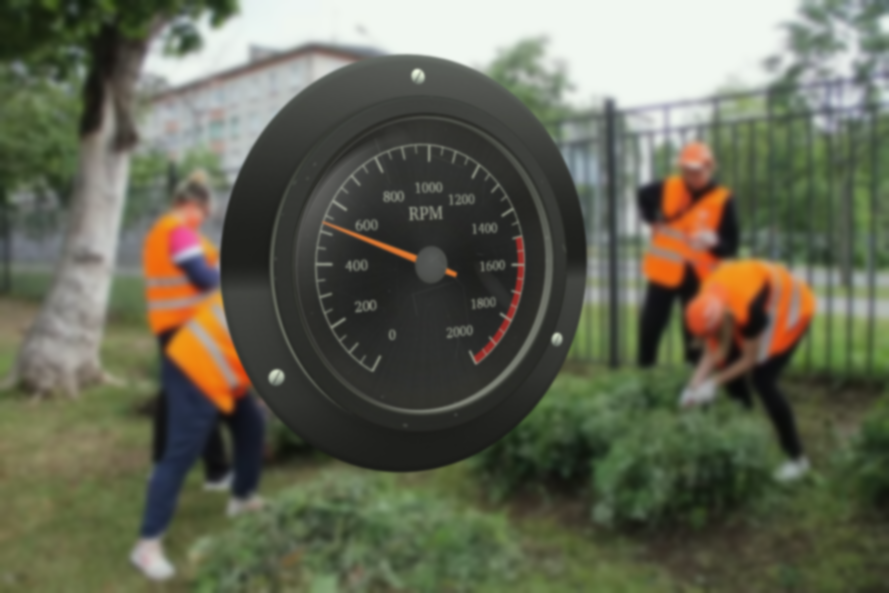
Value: rpm 525
